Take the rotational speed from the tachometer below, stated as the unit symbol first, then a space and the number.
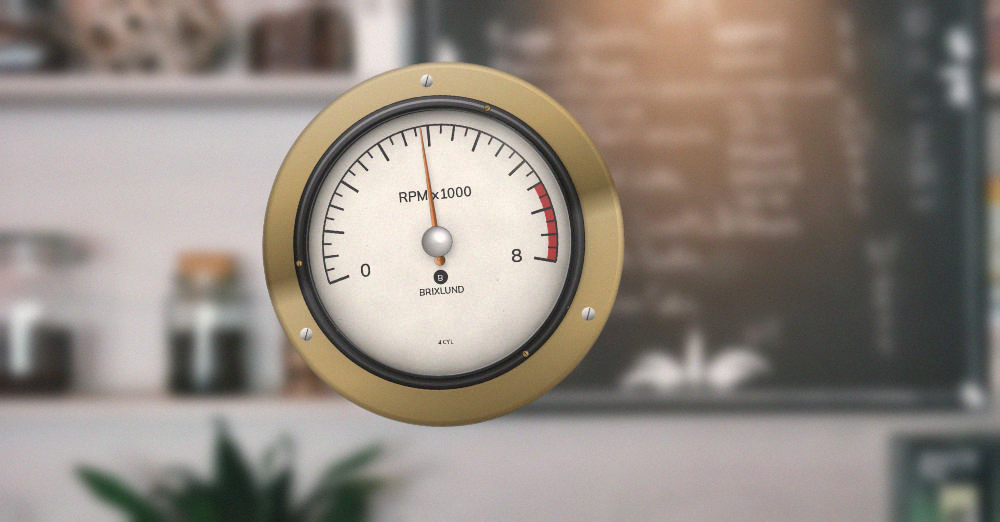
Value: rpm 3875
